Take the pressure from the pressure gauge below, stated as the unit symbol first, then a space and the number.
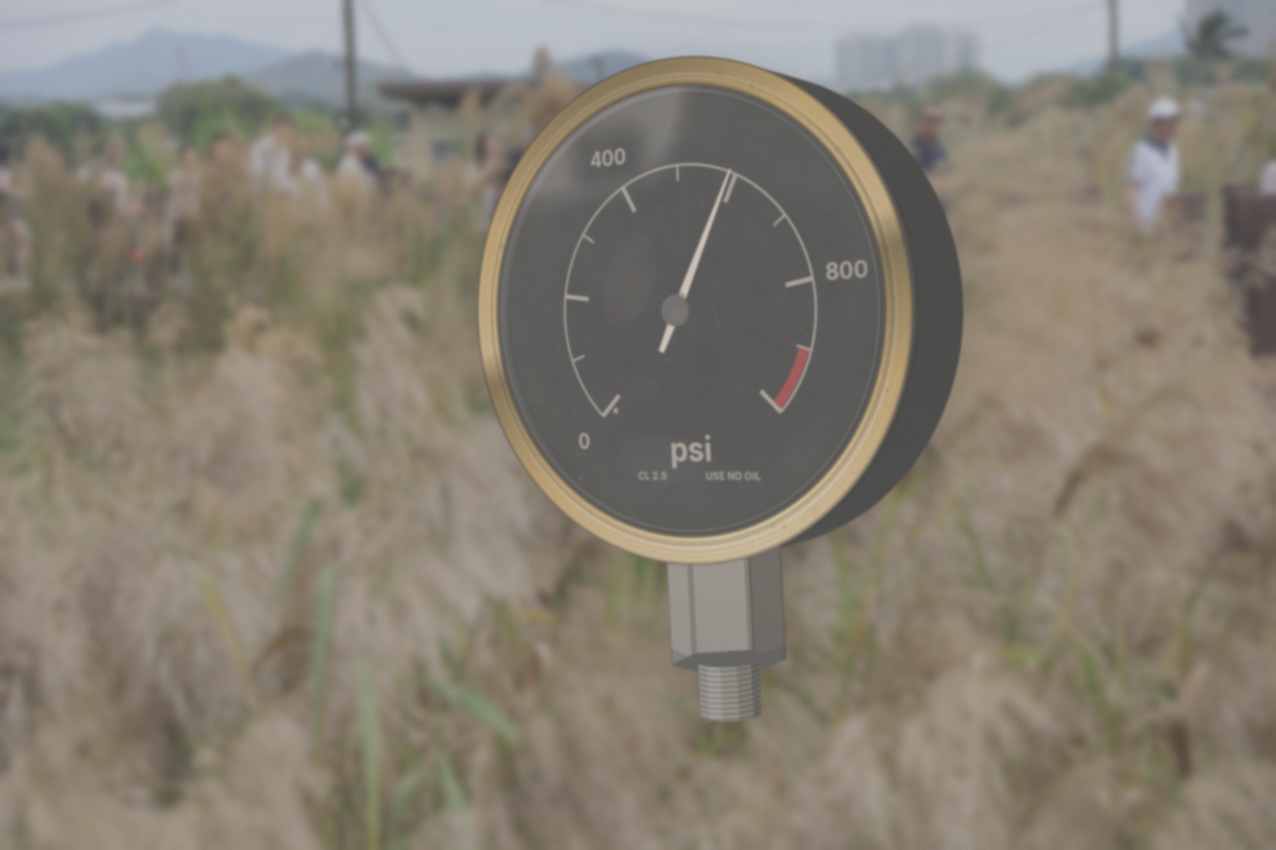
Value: psi 600
